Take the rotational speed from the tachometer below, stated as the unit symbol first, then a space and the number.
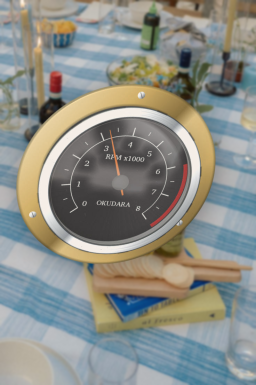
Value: rpm 3250
